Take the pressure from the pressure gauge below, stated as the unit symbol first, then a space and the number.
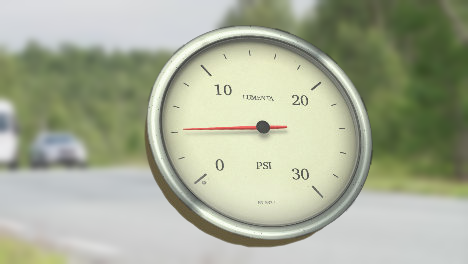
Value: psi 4
